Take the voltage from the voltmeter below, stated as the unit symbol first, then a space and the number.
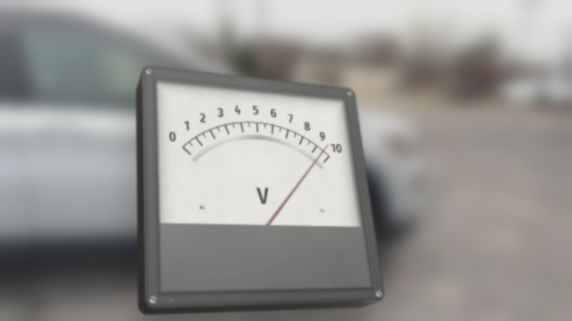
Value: V 9.5
